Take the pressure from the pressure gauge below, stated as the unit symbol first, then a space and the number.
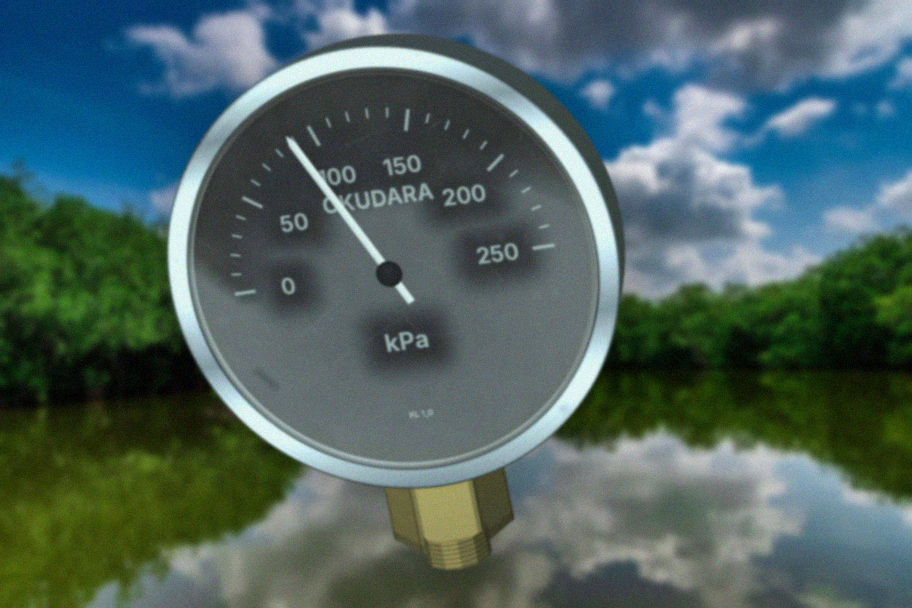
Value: kPa 90
